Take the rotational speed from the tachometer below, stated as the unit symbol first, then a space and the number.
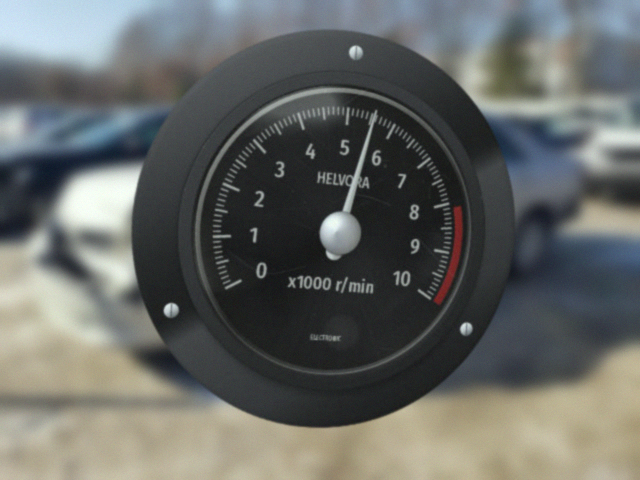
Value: rpm 5500
